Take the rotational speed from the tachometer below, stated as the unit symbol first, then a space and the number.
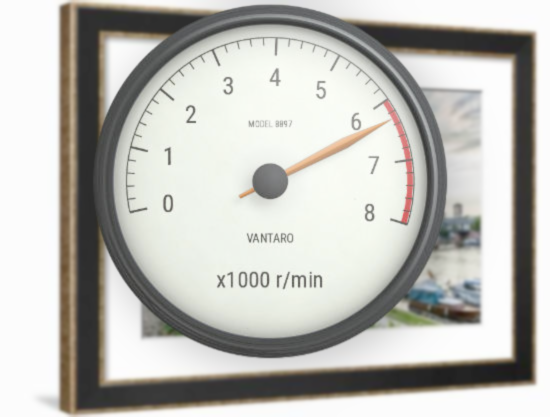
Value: rpm 6300
